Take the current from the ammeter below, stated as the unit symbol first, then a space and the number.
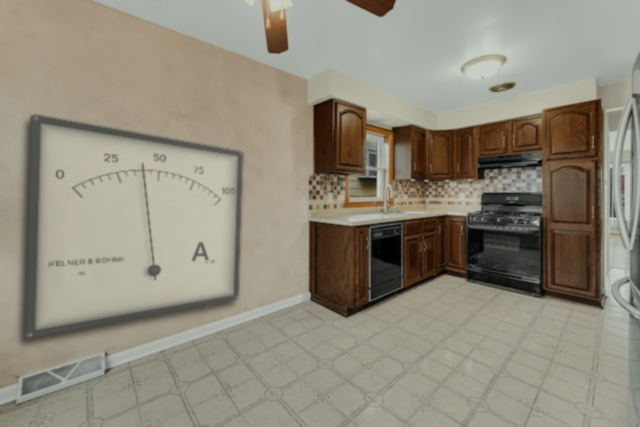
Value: A 40
